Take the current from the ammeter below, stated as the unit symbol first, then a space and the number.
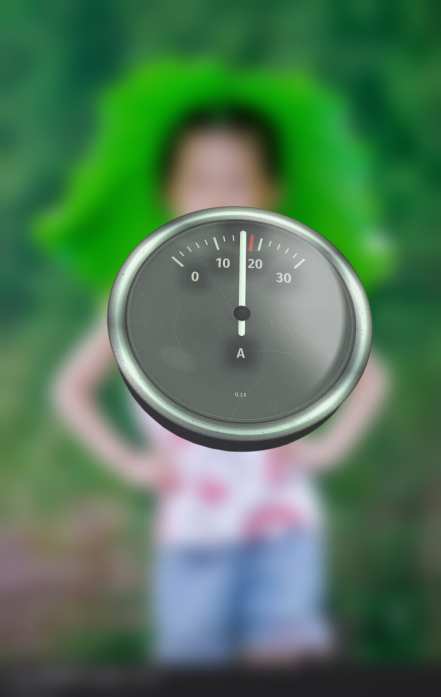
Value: A 16
